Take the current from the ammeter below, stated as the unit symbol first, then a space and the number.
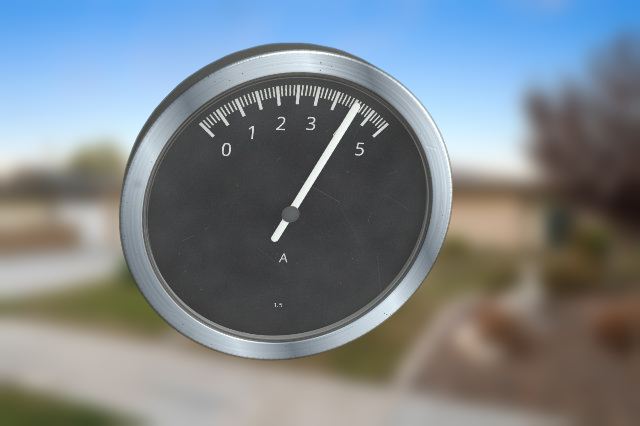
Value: A 4
